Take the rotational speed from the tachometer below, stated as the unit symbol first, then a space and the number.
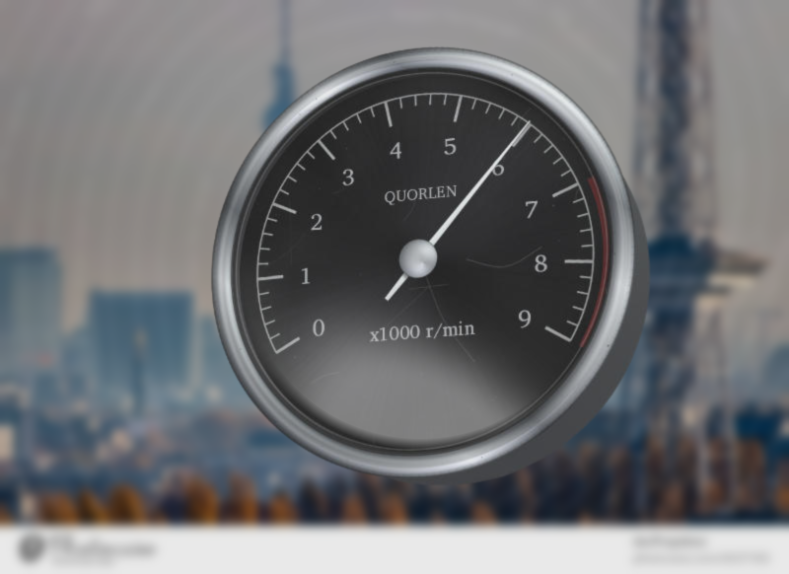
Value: rpm 6000
